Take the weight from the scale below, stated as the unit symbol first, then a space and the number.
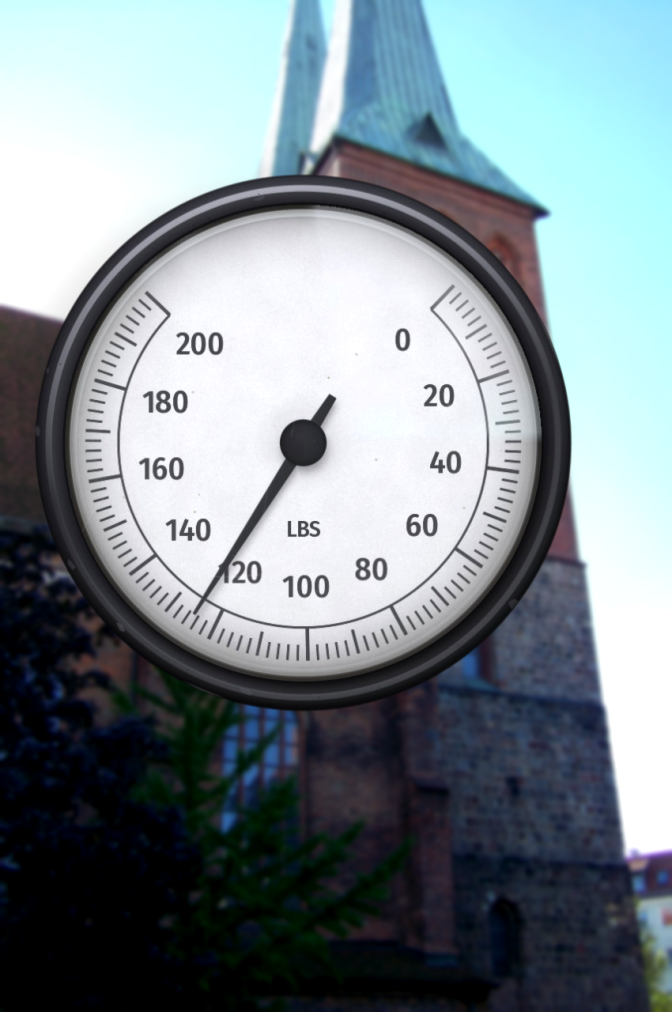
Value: lb 125
